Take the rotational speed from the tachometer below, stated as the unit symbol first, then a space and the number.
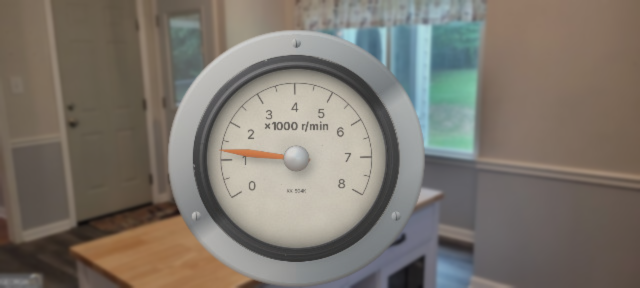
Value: rpm 1250
